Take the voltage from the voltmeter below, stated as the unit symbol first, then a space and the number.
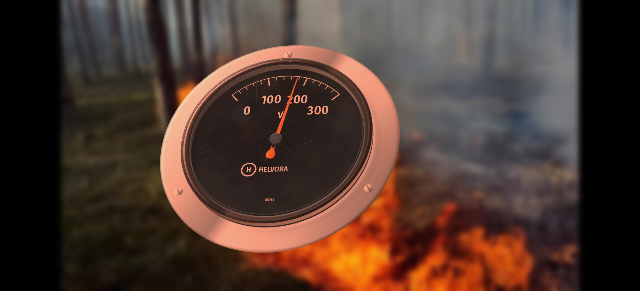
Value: V 180
